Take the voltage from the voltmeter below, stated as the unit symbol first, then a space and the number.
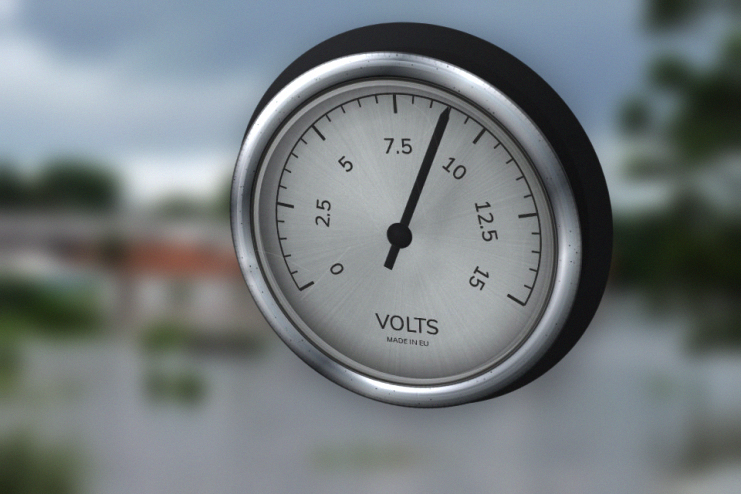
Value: V 9
